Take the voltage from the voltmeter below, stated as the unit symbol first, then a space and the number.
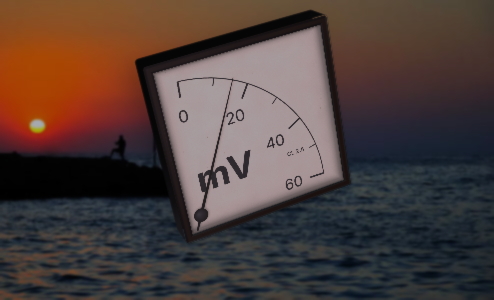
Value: mV 15
